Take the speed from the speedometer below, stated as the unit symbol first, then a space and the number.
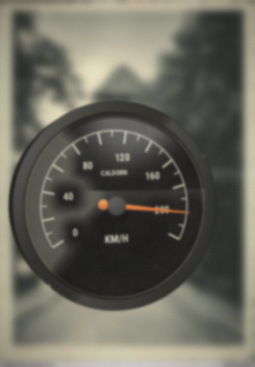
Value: km/h 200
